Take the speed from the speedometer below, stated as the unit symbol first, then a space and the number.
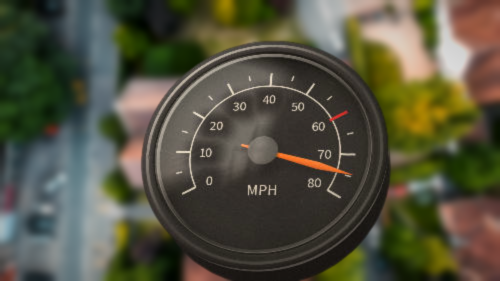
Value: mph 75
